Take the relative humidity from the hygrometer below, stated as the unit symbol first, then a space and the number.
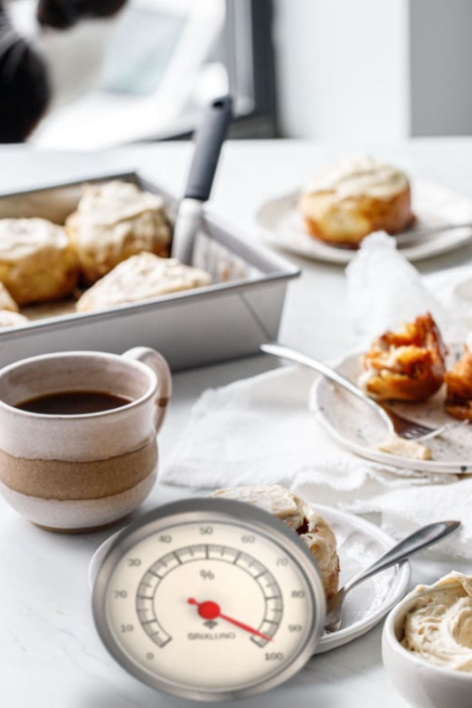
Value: % 95
